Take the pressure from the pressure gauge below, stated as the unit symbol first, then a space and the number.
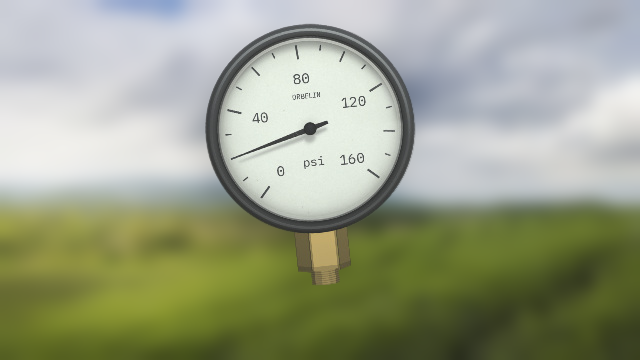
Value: psi 20
